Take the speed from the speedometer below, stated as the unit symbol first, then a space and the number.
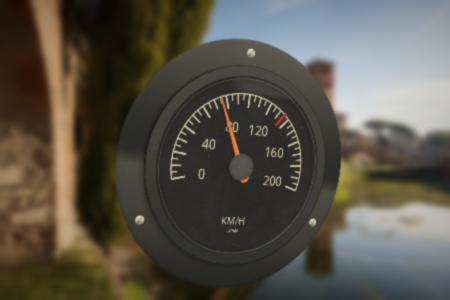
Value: km/h 75
